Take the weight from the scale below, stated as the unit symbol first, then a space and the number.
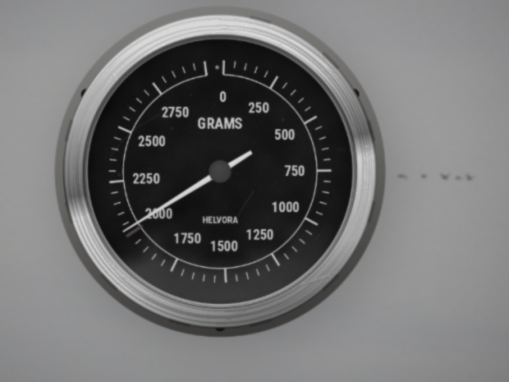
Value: g 2025
